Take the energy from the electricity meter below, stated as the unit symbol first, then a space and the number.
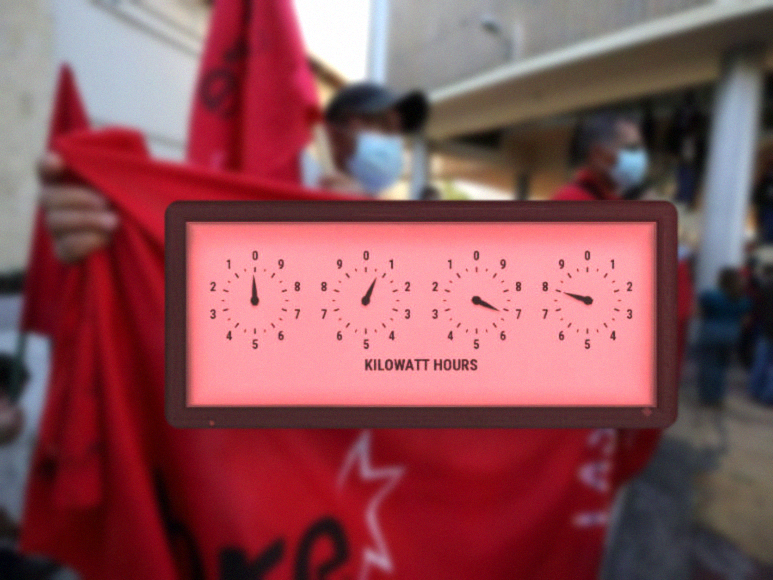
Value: kWh 68
